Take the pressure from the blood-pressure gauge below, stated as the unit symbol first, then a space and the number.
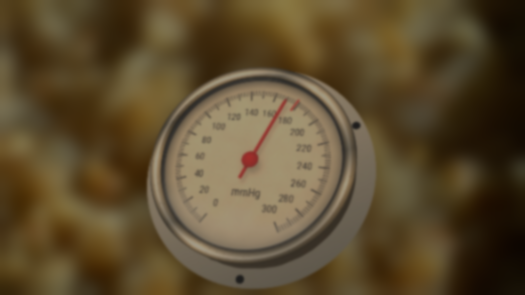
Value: mmHg 170
